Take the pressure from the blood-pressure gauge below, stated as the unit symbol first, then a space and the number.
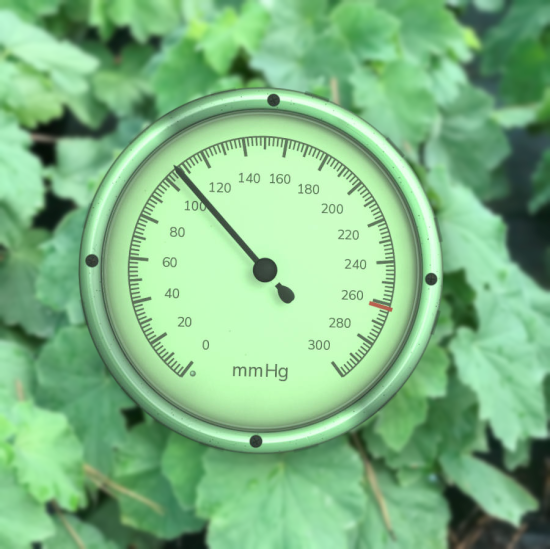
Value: mmHg 106
